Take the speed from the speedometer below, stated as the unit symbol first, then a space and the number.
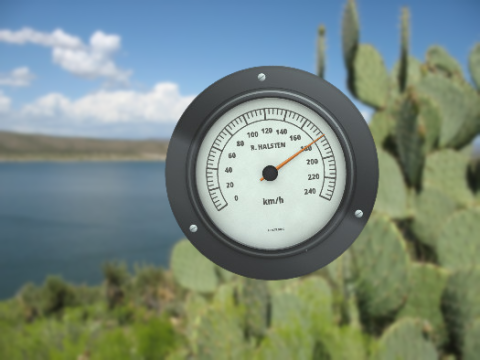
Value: km/h 180
